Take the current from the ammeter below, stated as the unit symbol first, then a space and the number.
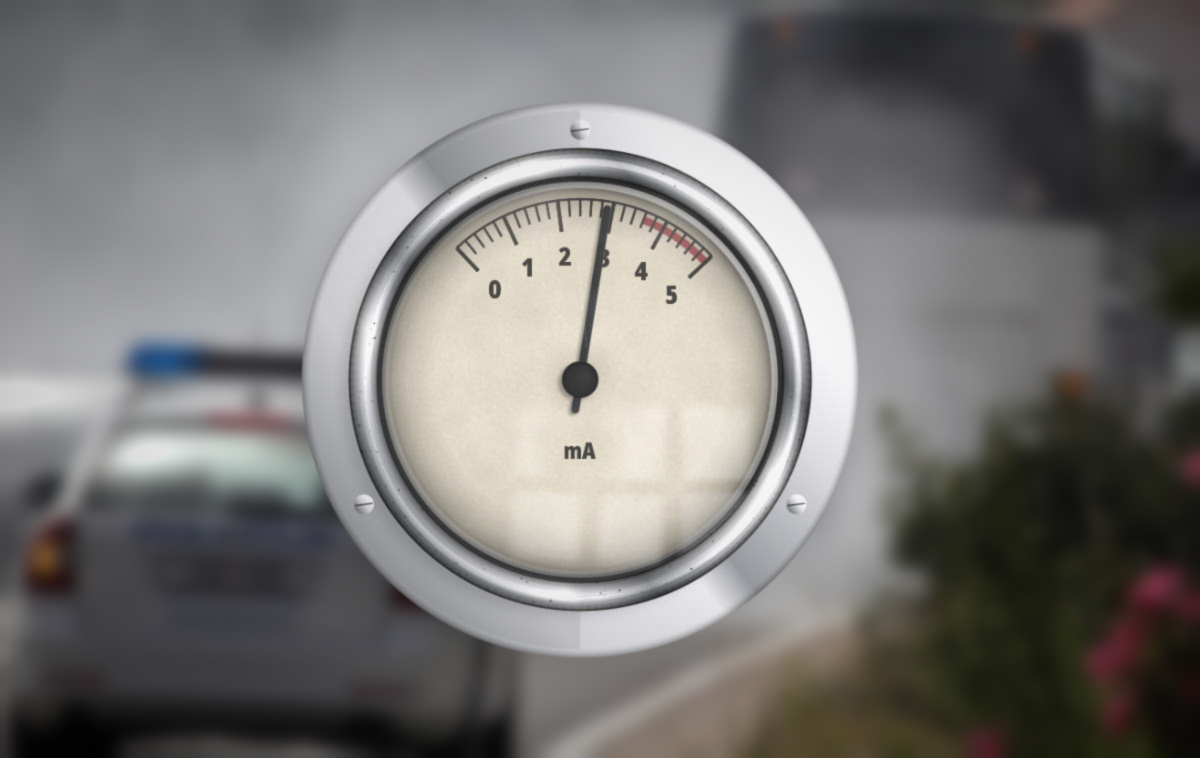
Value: mA 2.9
